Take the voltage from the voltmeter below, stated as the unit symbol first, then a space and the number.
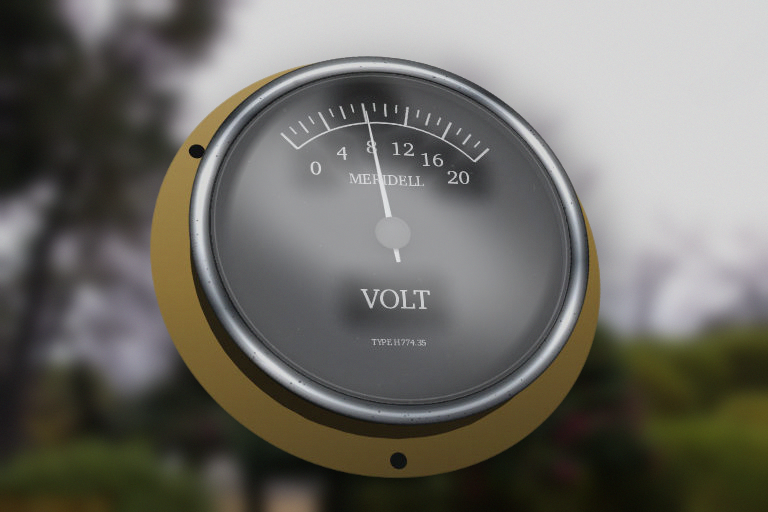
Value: V 8
